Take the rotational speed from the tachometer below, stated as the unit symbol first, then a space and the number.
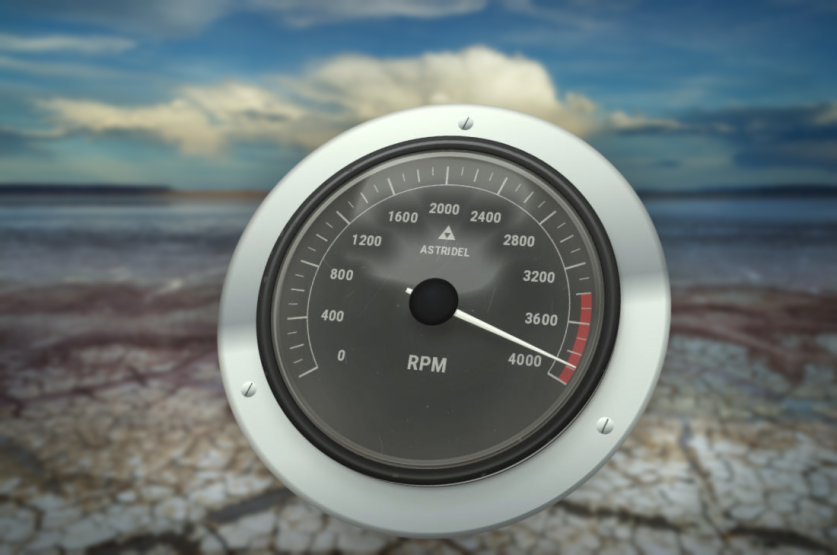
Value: rpm 3900
